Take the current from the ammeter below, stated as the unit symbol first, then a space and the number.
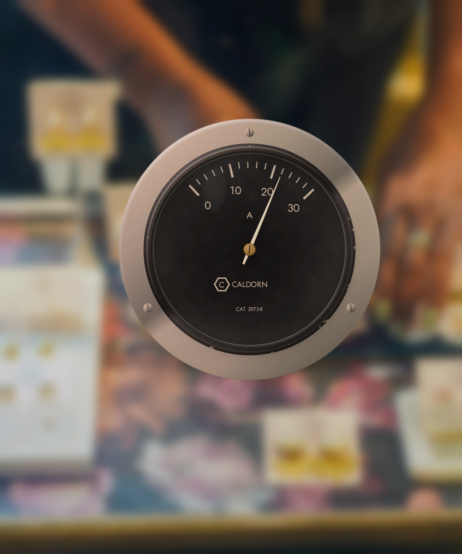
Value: A 22
